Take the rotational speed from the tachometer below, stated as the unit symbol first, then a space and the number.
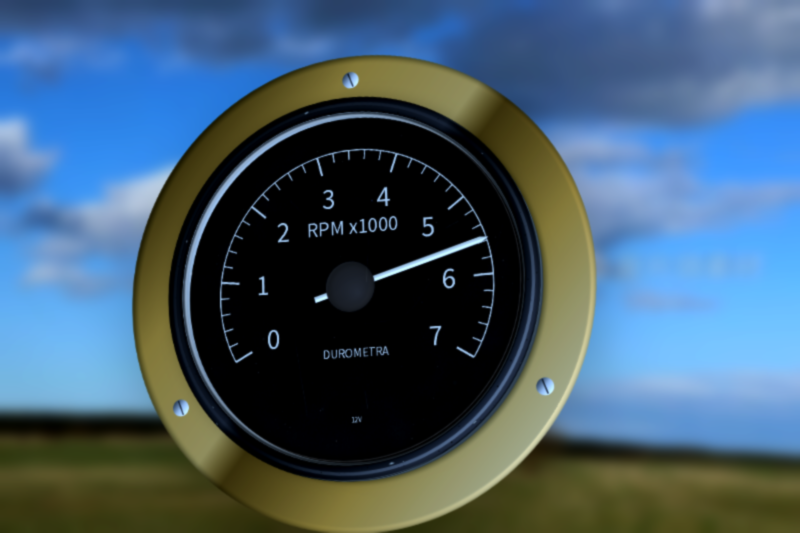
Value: rpm 5600
